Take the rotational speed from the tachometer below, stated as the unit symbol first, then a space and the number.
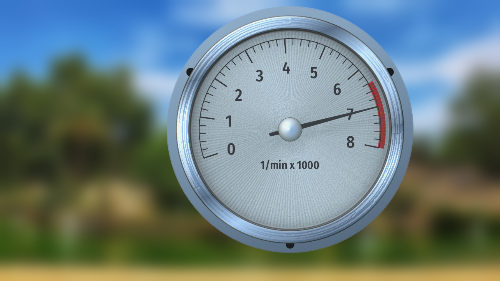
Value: rpm 7000
